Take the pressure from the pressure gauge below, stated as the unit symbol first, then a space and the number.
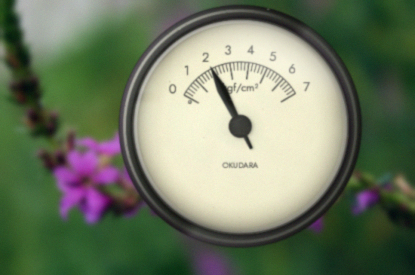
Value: kg/cm² 2
